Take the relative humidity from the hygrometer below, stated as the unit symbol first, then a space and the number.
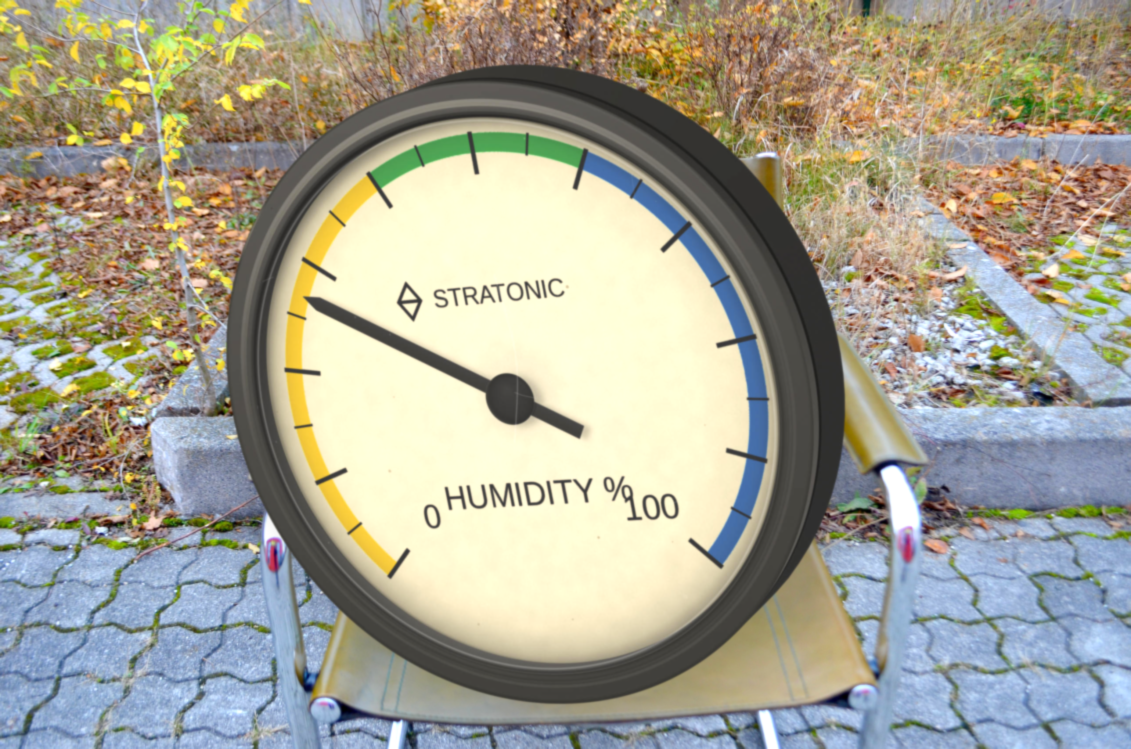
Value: % 27.5
